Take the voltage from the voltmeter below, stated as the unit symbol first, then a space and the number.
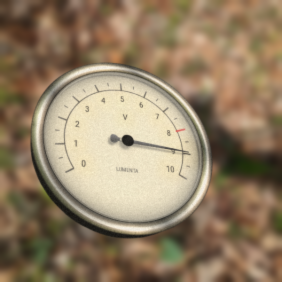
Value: V 9
